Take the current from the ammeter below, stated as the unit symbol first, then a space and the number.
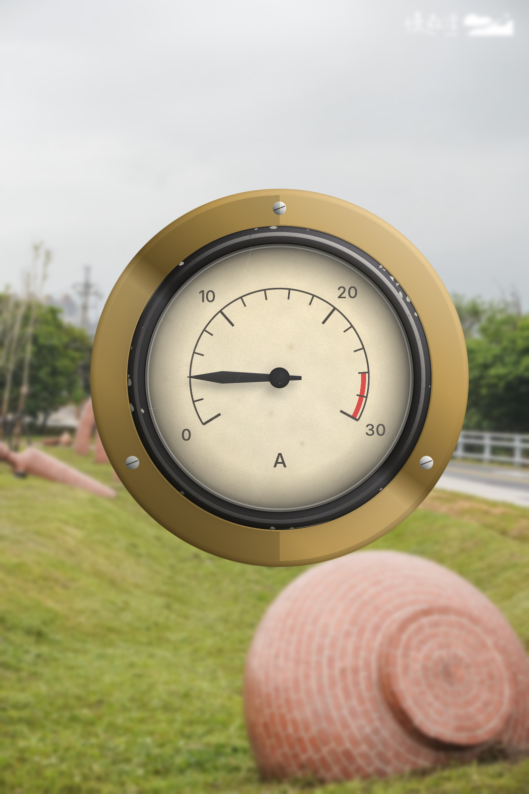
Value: A 4
